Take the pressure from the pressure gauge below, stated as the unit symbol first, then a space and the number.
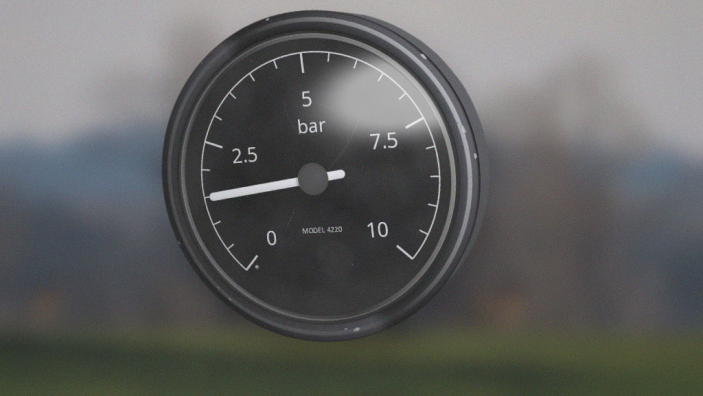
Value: bar 1.5
